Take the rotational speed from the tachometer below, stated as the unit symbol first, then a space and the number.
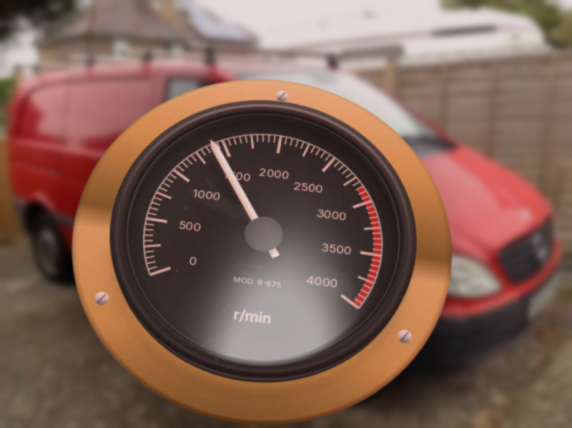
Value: rpm 1400
